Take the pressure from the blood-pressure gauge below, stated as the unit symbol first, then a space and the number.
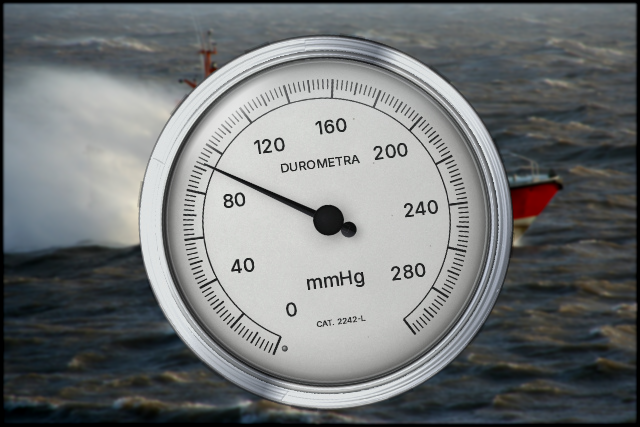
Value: mmHg 92
